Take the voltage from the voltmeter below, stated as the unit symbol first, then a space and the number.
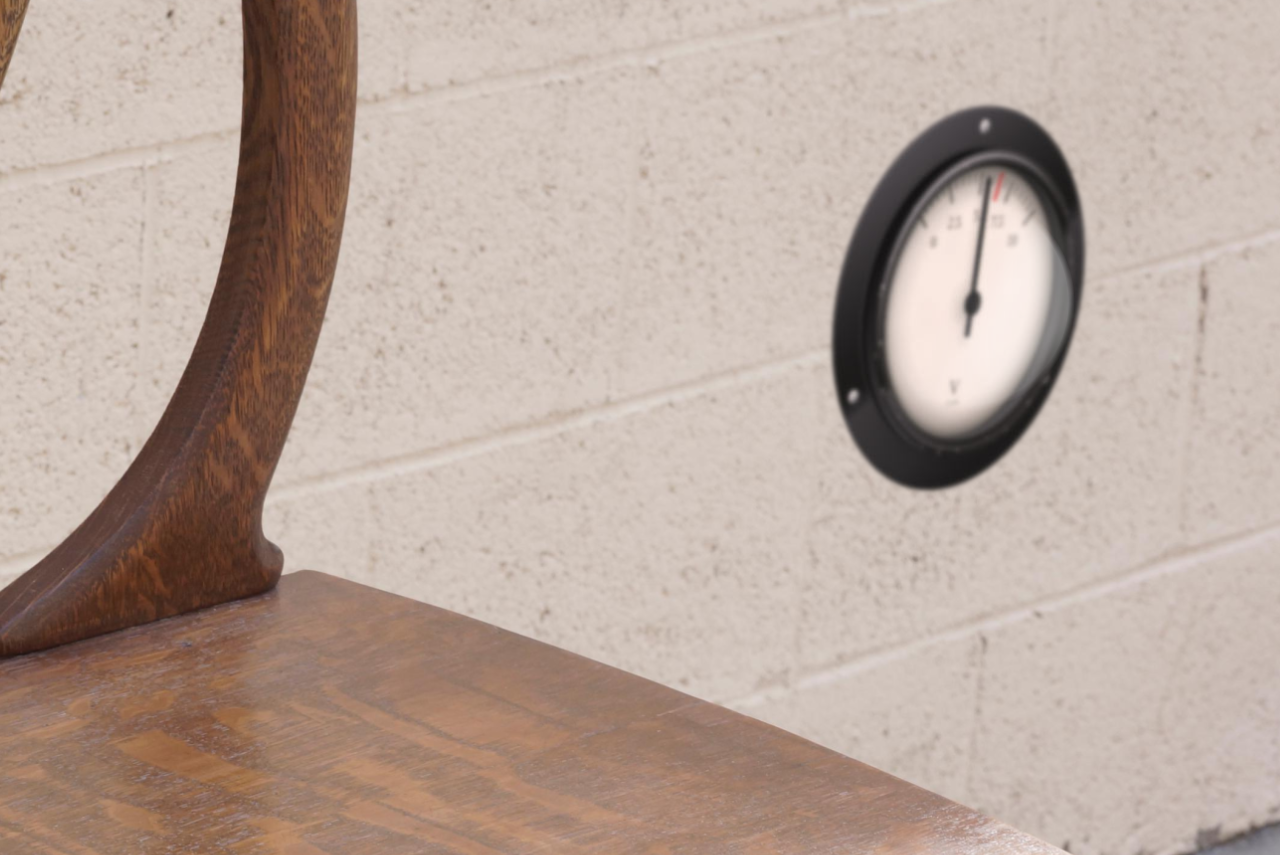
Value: V 5
